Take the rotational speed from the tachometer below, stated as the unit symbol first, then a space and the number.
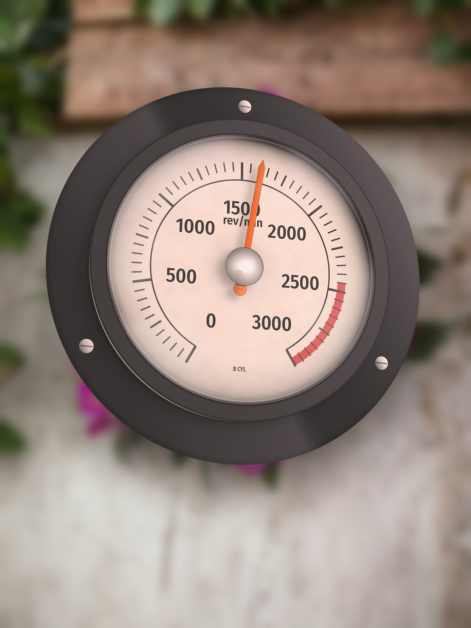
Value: rpm 1600
